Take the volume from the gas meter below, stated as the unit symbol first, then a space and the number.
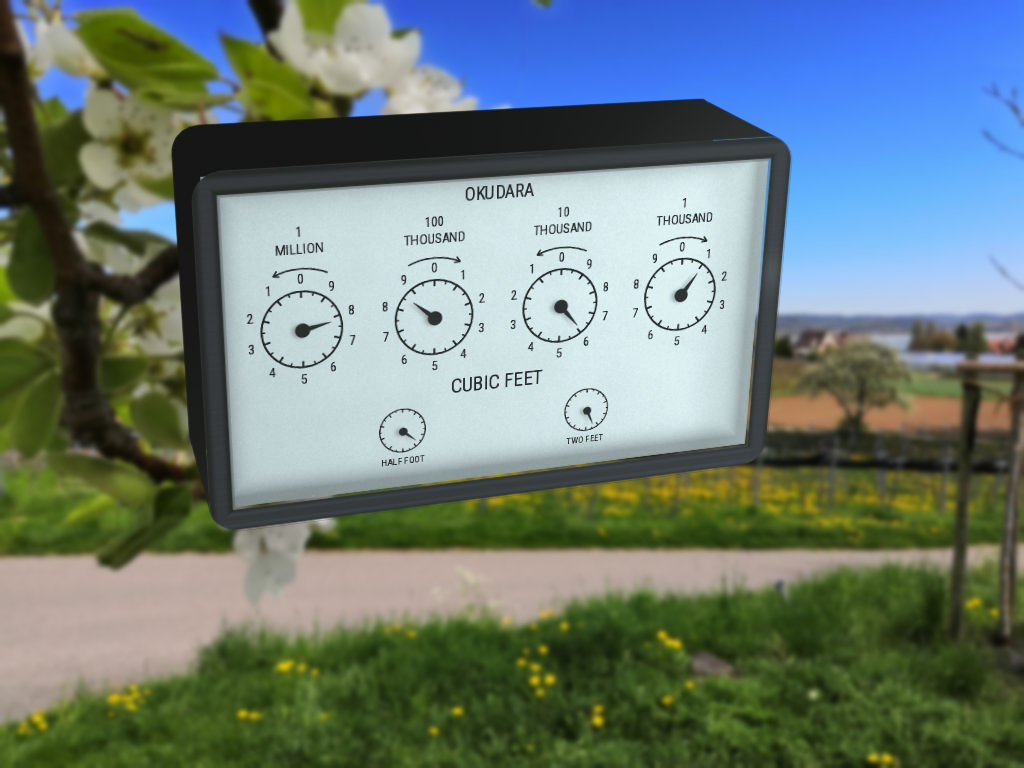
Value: ft³ 786100
